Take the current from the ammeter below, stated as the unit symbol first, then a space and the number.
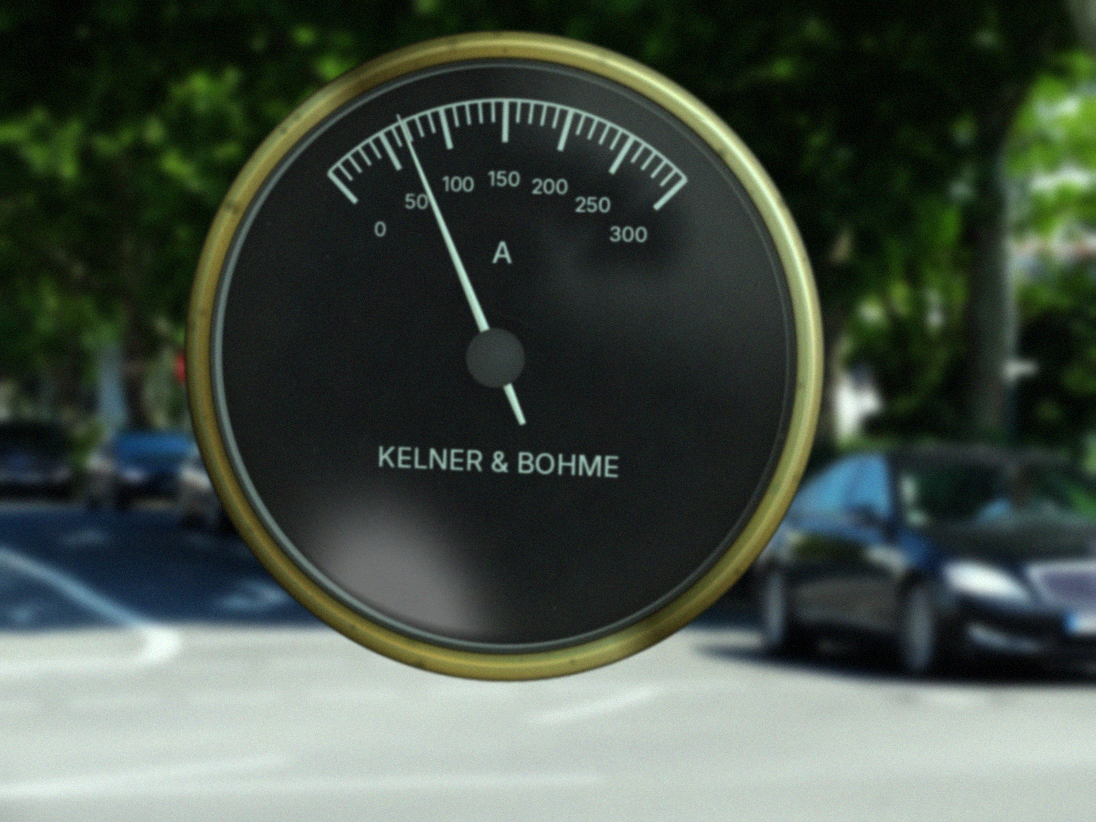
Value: A 70
